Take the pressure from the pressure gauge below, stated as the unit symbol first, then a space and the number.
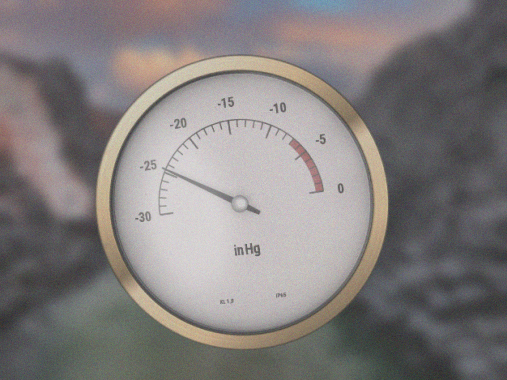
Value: inHg -24.5
